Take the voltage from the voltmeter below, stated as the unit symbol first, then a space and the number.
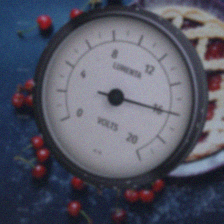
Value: V 16
